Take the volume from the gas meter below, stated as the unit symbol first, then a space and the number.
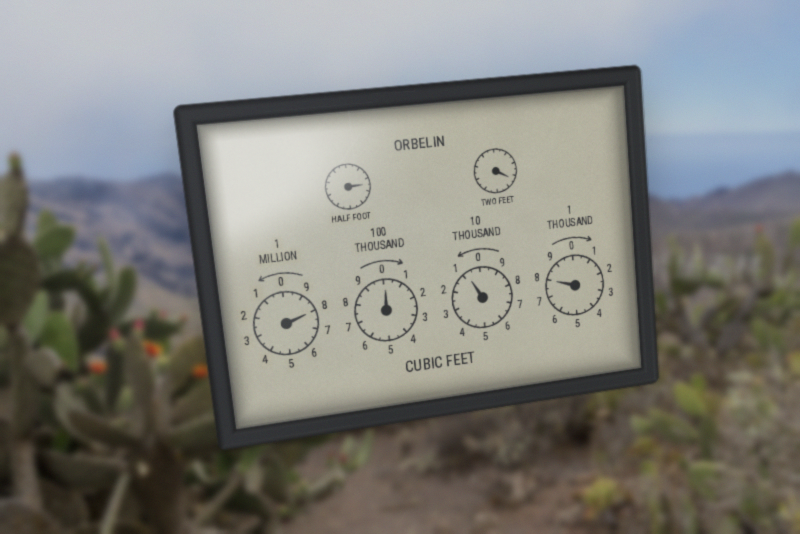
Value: ft³ 800800
